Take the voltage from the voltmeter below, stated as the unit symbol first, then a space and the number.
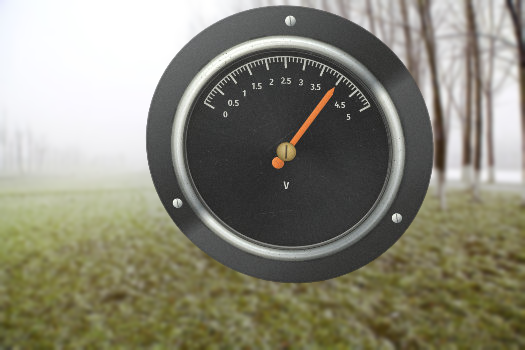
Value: V 4
